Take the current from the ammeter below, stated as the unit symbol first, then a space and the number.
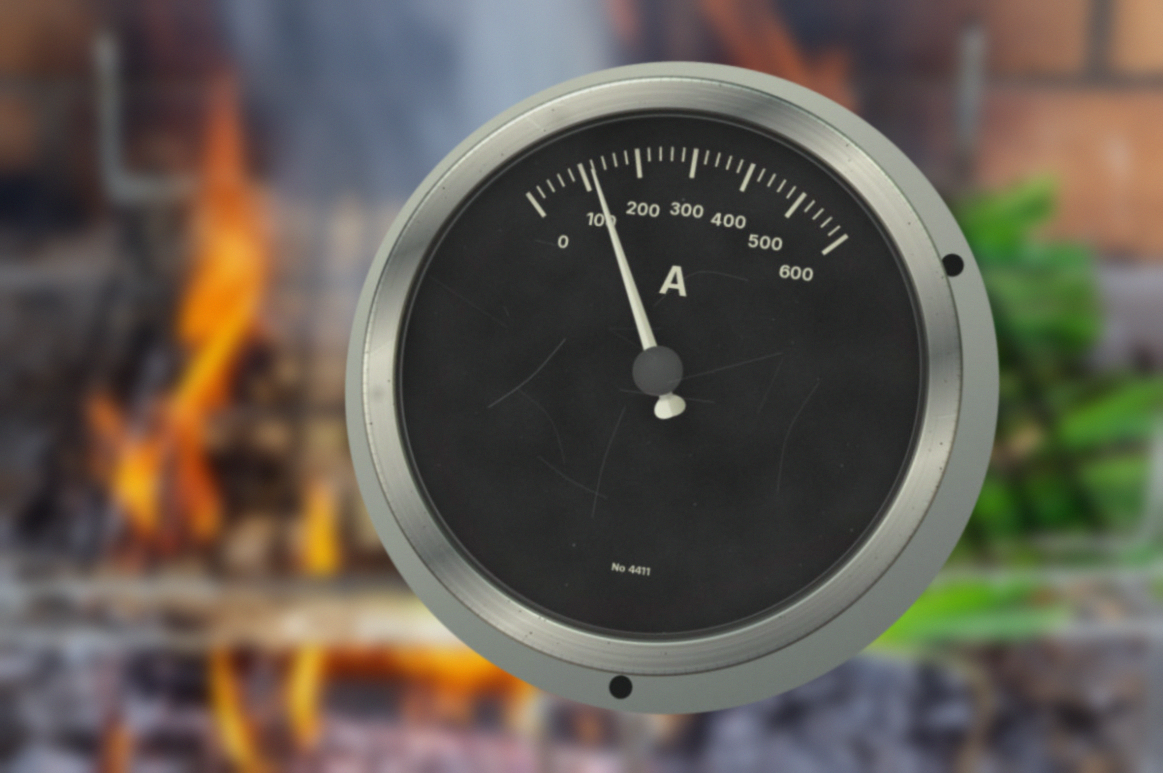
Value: A 120
